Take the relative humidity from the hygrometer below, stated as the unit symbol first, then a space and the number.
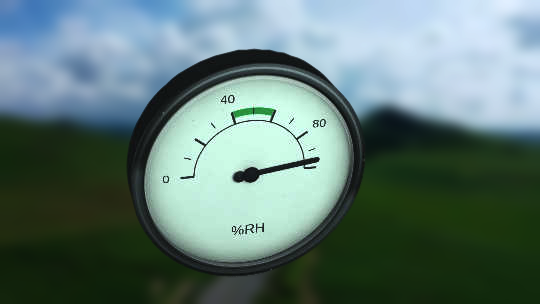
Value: % 95
